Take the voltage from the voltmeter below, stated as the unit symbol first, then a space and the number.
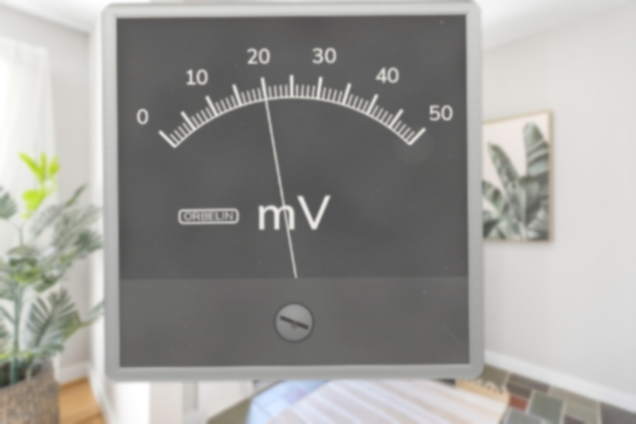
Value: mV 20
